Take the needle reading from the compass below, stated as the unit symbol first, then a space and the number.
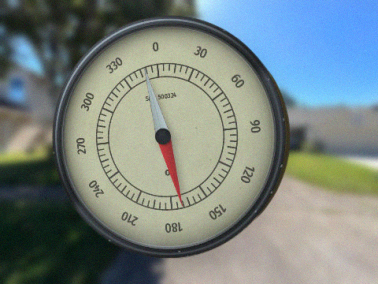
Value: ° 170
